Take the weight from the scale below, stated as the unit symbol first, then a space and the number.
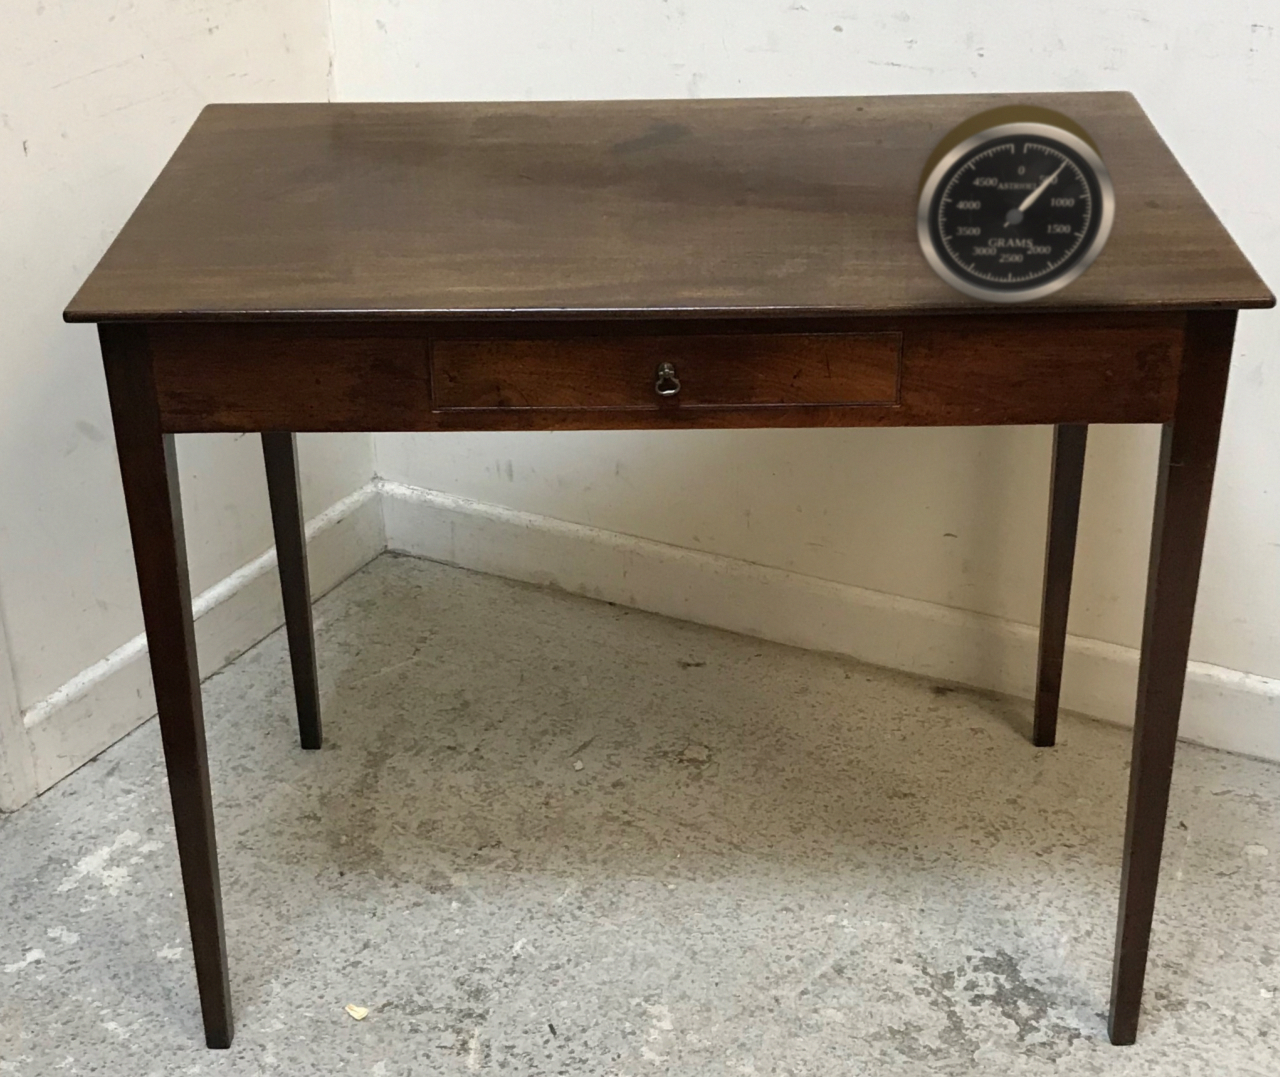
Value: g 500
